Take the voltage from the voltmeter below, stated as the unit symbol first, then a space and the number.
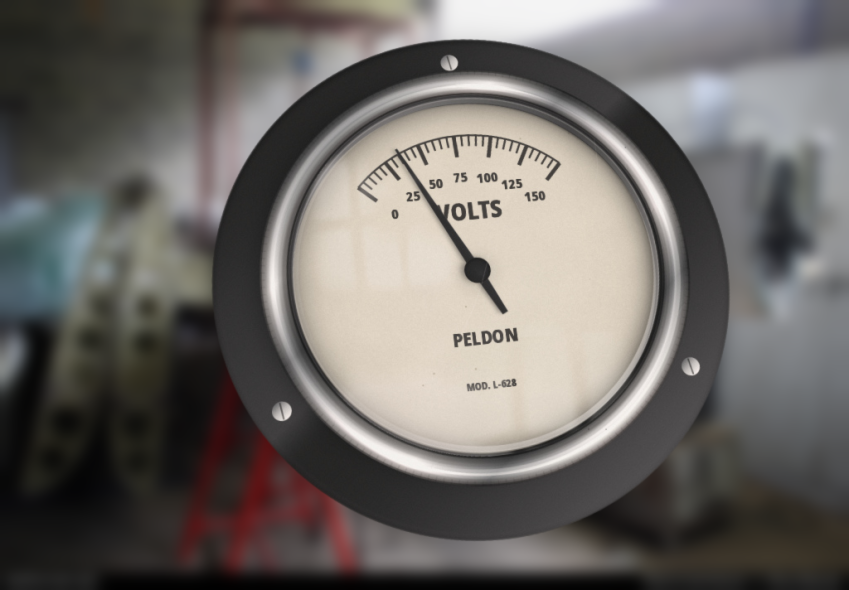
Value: V 35
